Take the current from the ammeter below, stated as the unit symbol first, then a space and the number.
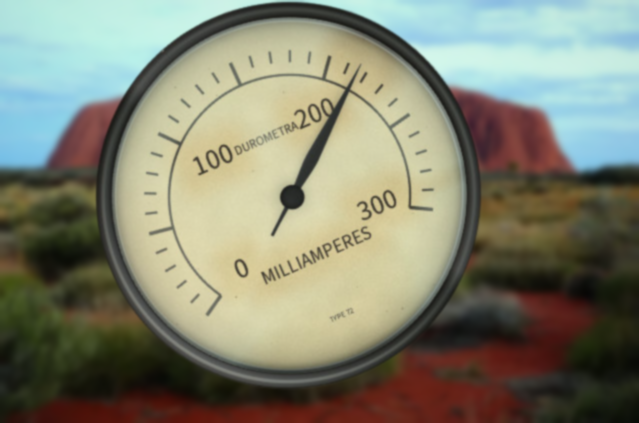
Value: mA 215
